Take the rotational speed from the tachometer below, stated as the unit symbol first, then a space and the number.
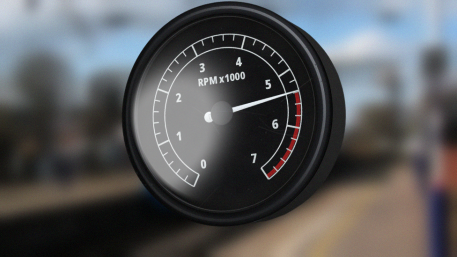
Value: rpm 5400
